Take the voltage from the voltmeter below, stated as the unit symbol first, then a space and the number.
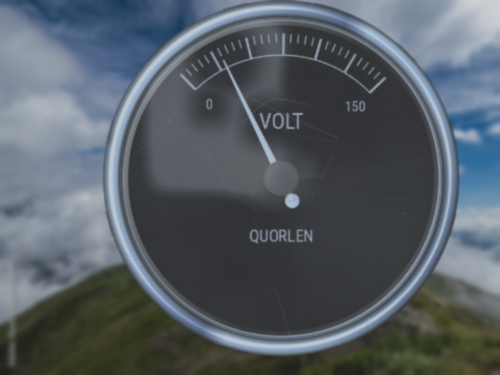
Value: V 30
